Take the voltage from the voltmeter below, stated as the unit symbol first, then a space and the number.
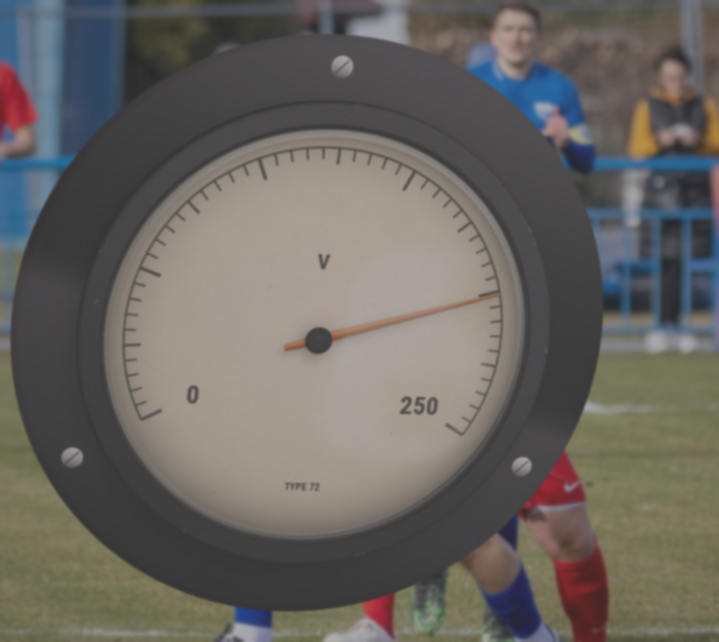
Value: V 200
